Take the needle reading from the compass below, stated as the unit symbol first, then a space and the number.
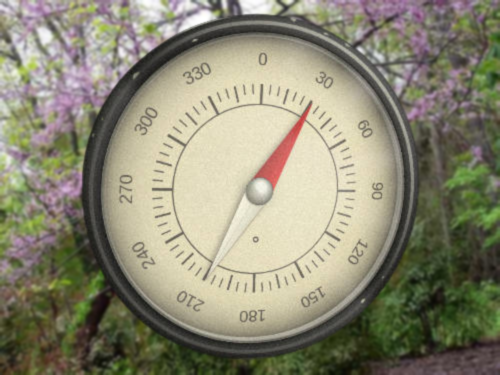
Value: ° 30
